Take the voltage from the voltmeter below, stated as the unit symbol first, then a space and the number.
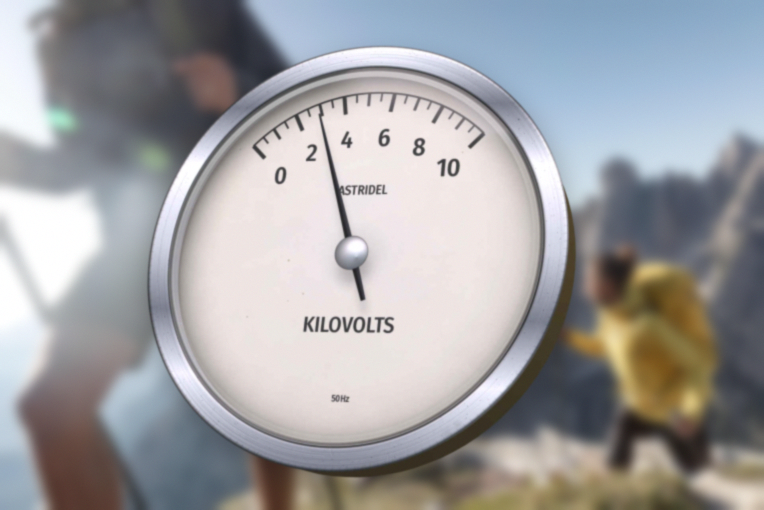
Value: kV 3
